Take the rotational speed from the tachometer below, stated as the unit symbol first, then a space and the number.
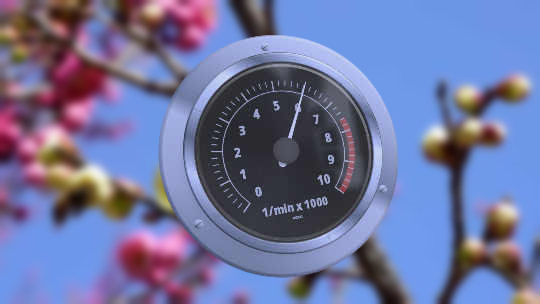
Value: rpm 6000
